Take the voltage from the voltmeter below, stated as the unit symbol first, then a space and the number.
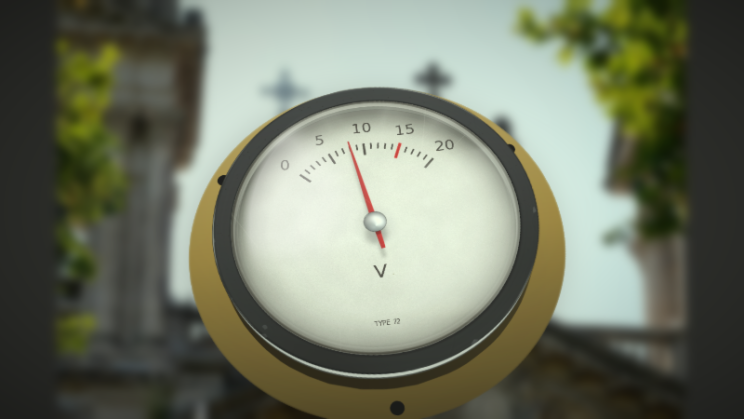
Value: V 8
